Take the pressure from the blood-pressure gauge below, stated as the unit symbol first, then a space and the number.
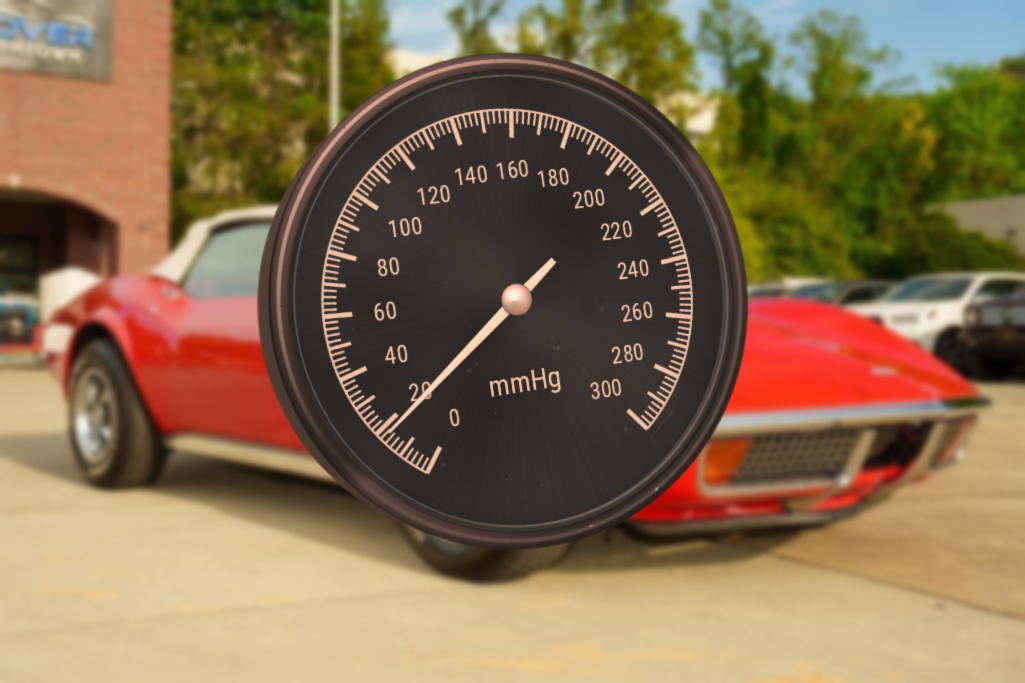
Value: mmHg 18
